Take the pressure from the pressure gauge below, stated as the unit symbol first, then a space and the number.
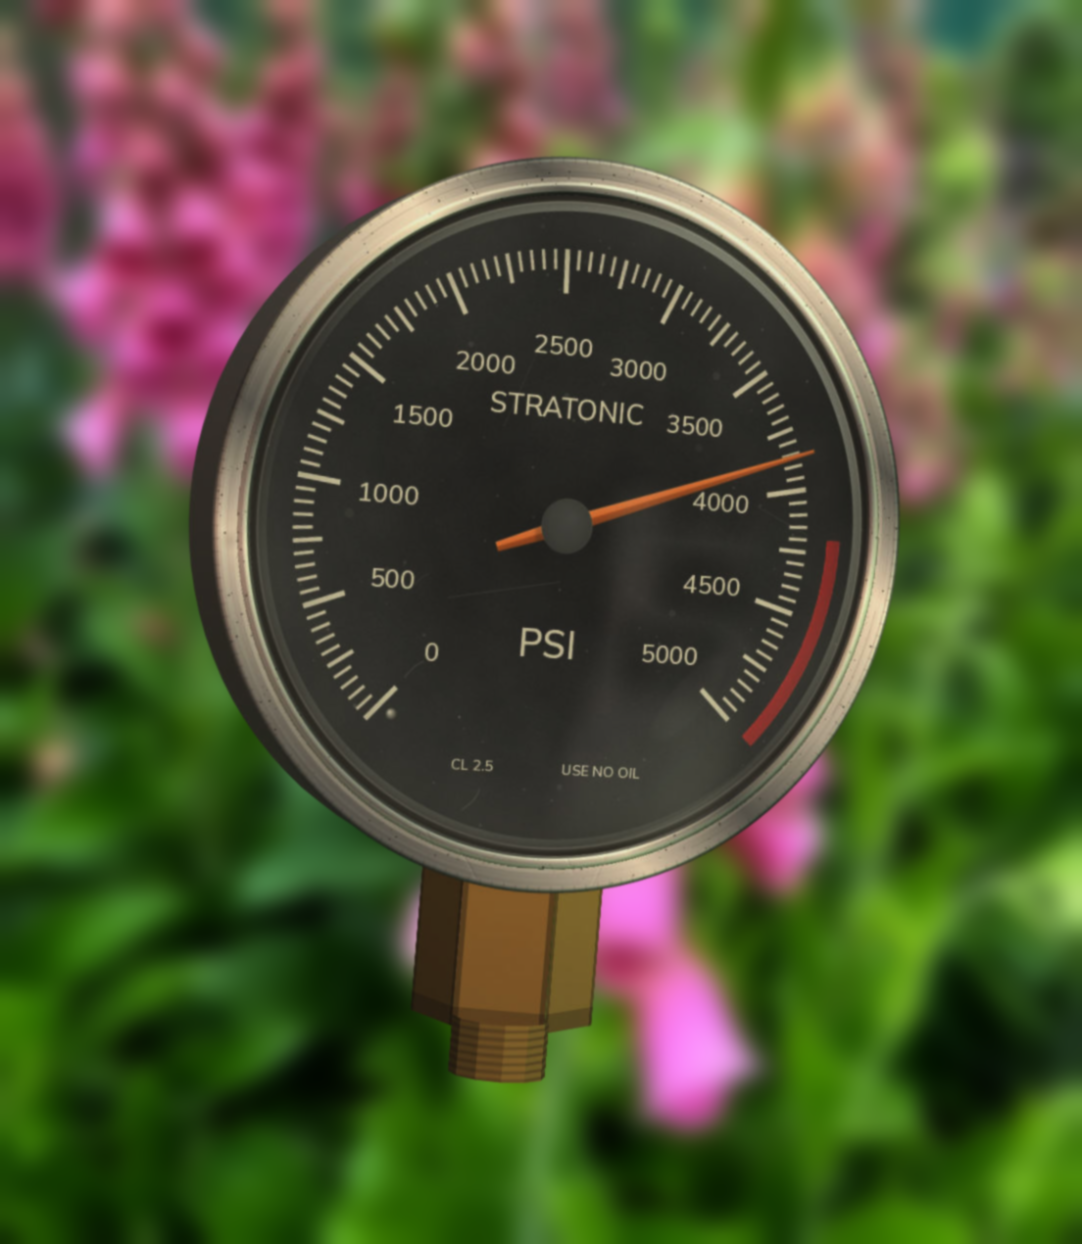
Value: psi 3850
